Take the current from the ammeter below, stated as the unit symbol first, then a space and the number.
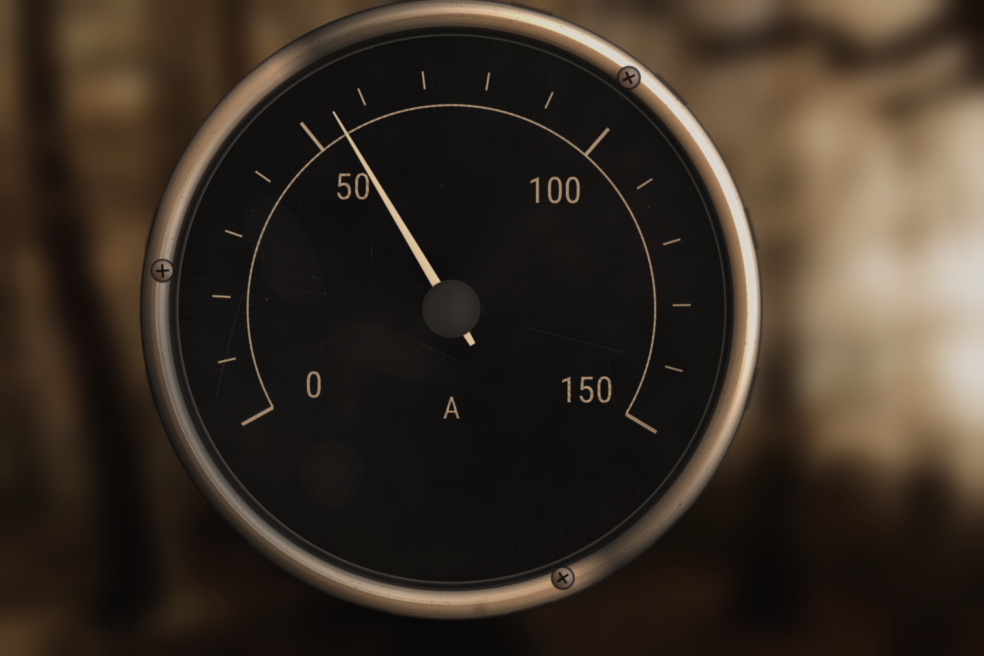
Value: A 55
